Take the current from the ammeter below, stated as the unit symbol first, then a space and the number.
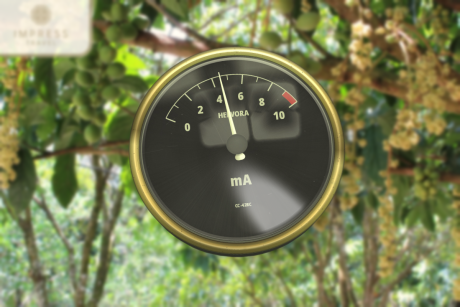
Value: mA 4.5
